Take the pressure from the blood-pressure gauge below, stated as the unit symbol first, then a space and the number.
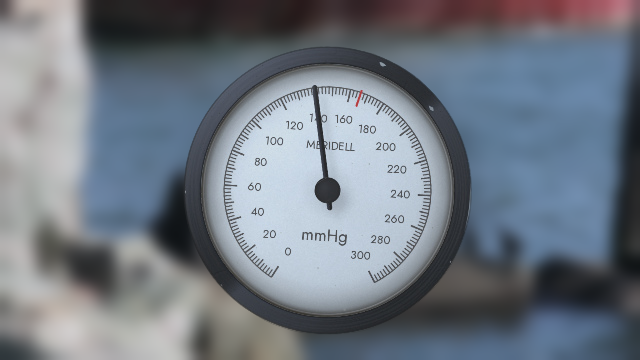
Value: mmHg 140
